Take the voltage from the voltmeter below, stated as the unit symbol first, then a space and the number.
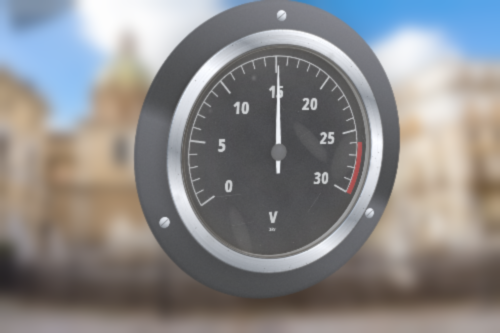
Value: V 15
